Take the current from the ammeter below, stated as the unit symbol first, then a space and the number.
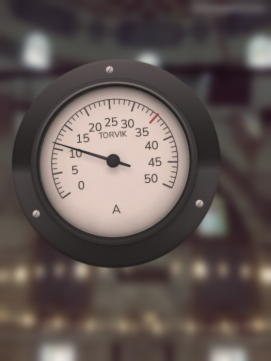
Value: A 11
